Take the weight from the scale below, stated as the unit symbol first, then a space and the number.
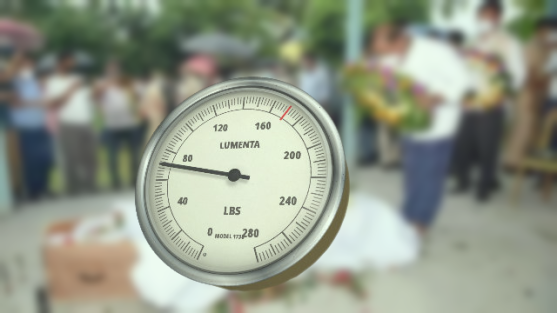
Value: lb 70
